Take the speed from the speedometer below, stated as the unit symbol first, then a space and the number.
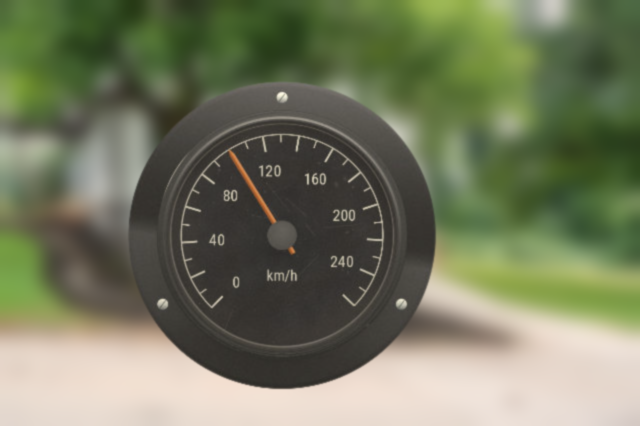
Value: km/h 100
